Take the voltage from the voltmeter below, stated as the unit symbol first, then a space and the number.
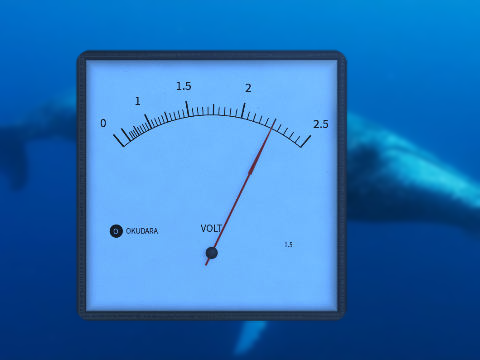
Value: V 2.25
